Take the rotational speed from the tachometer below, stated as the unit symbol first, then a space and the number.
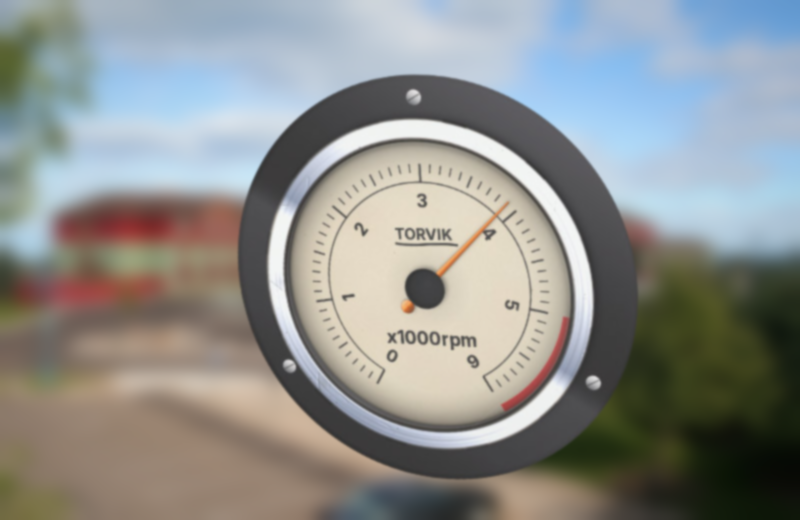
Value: rpm 3900
